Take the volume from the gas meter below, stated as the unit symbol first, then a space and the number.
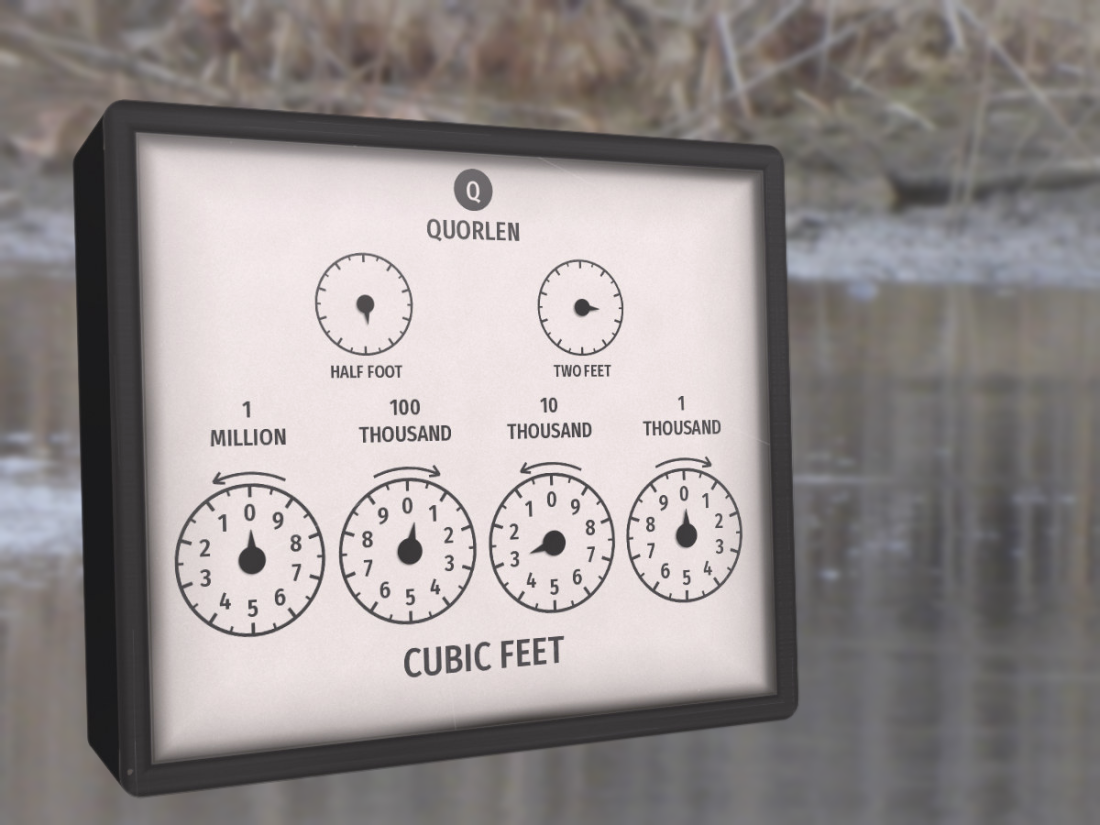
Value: ft³ 3000
